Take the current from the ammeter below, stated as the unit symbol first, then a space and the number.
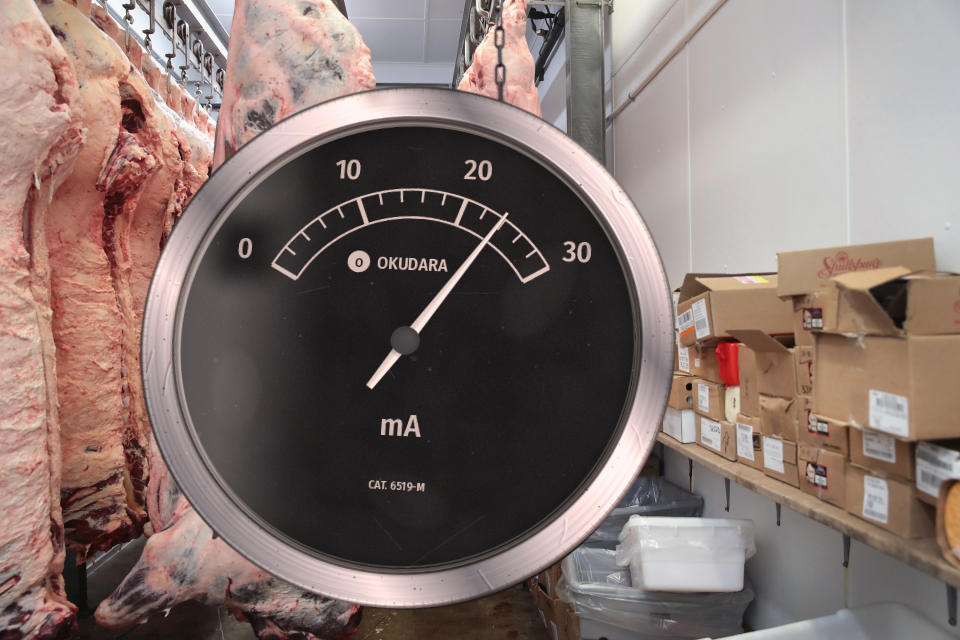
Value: mA 24
